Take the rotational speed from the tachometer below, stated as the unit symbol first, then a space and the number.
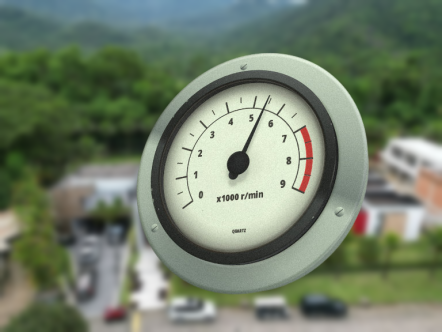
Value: rpm 5500
